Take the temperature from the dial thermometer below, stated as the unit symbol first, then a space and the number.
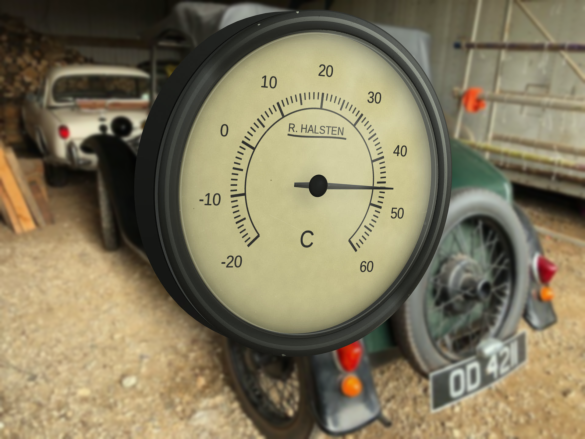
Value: °C 46
